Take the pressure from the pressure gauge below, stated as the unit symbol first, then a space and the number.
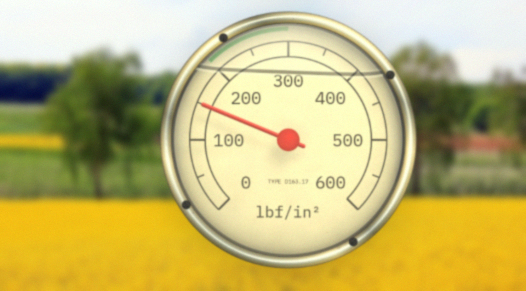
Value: psi 150
